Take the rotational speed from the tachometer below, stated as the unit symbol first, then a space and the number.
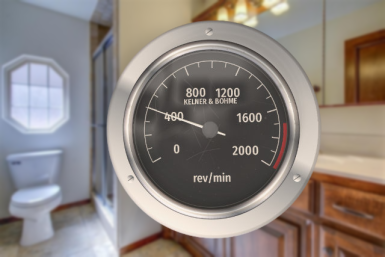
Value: rpm 400
